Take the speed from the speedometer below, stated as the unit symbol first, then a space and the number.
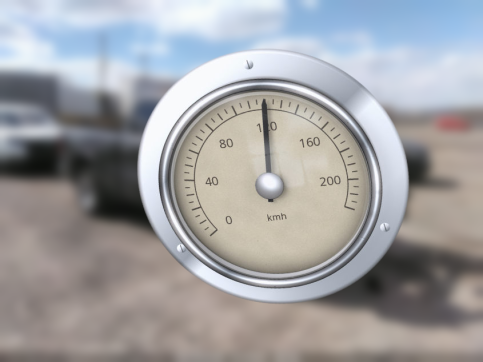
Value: km/h 120
